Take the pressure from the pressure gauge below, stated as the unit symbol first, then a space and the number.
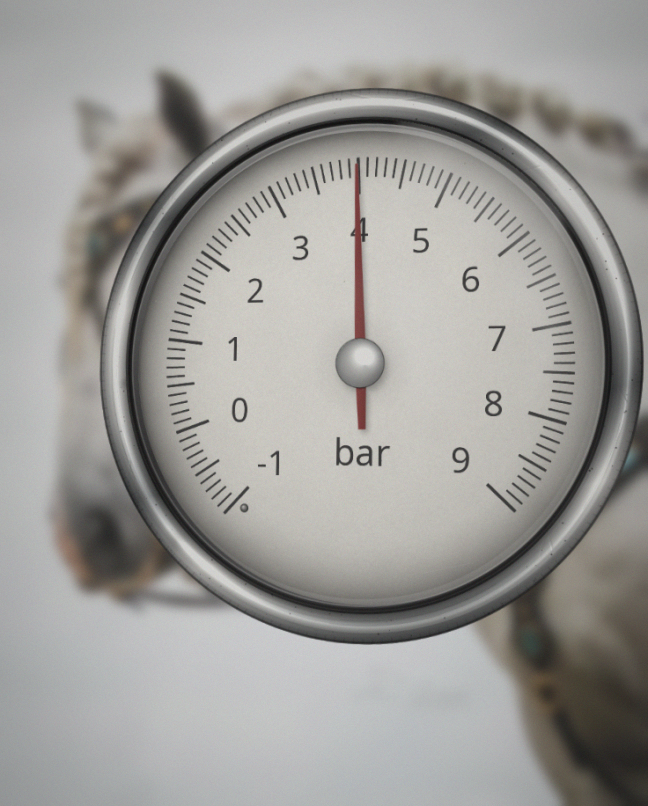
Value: bar 4
